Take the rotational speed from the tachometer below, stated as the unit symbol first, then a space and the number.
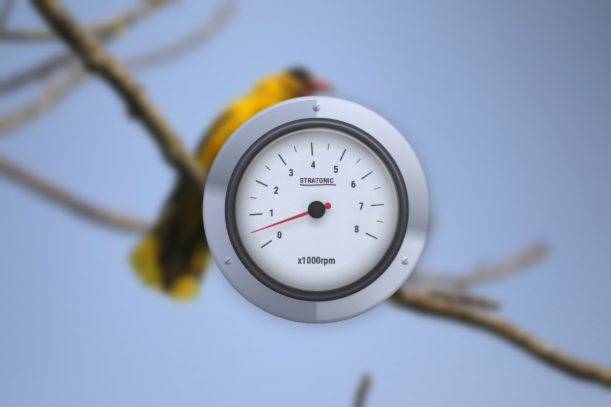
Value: rpm 500
